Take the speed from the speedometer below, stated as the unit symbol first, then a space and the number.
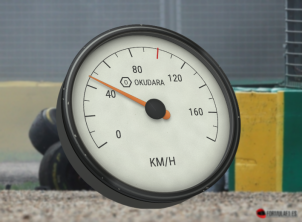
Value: km/h 45
